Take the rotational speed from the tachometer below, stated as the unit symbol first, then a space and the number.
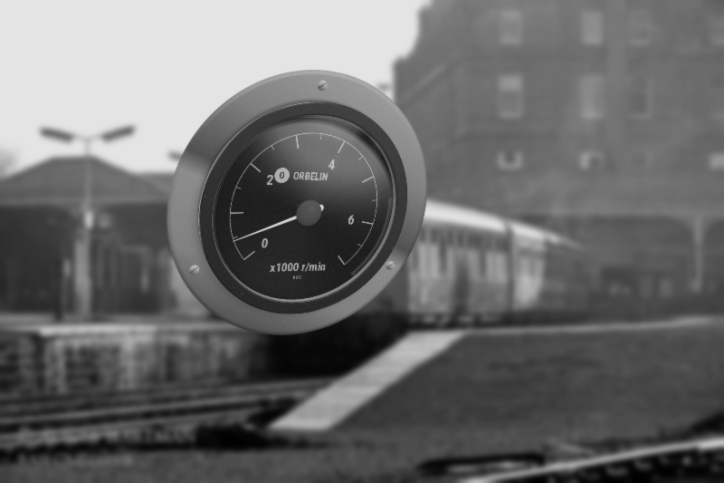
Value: rpm 500
